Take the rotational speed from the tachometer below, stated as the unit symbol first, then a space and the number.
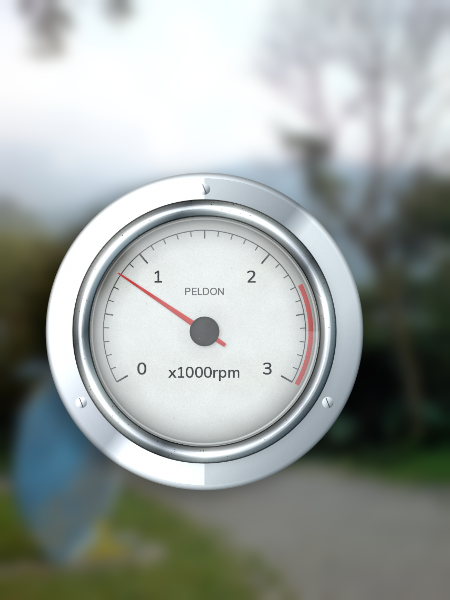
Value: rpm 800
